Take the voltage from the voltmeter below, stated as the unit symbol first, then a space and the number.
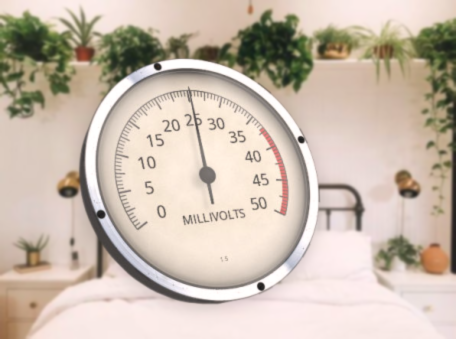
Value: mV 25
